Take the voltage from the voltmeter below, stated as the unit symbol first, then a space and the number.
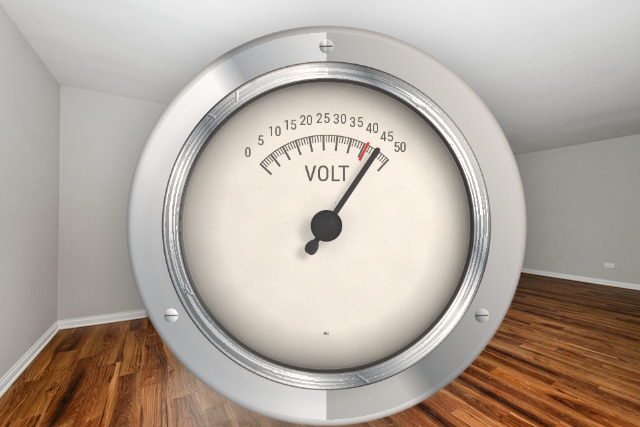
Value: V 45
